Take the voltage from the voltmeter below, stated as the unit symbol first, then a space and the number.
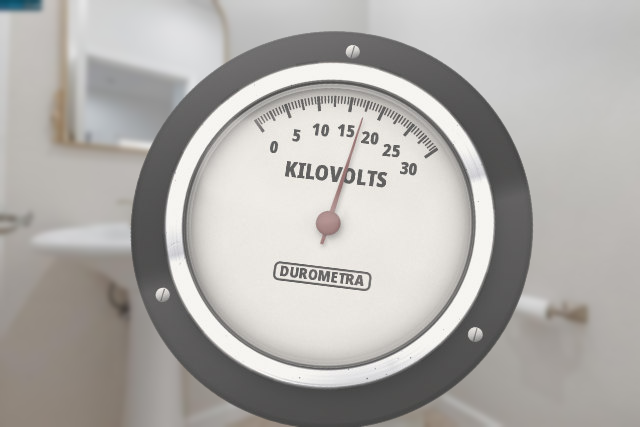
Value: kV 17.5
